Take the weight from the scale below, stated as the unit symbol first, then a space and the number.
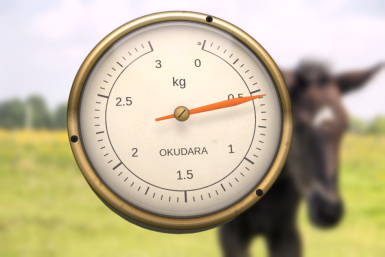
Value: kg 0.55
